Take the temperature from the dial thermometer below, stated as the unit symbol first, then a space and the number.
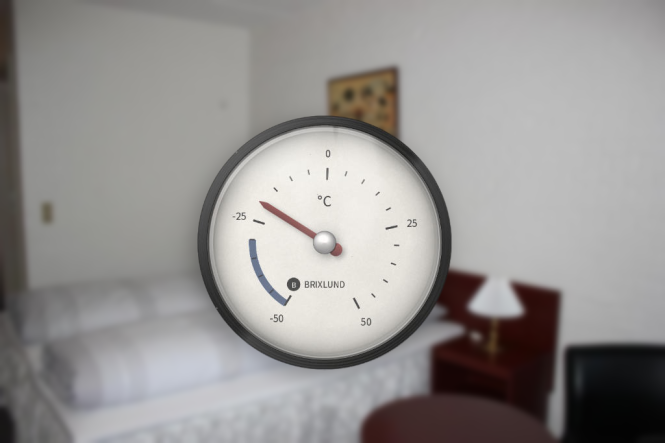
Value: °C -20
